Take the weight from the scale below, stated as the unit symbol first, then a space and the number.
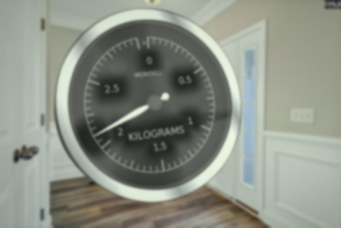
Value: kg 2.1
